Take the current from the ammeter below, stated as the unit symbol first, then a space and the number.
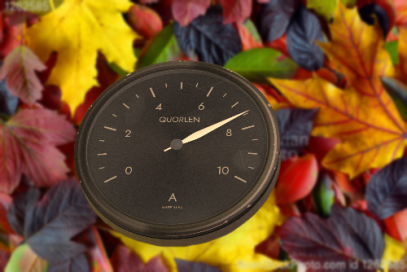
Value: A 7.5
